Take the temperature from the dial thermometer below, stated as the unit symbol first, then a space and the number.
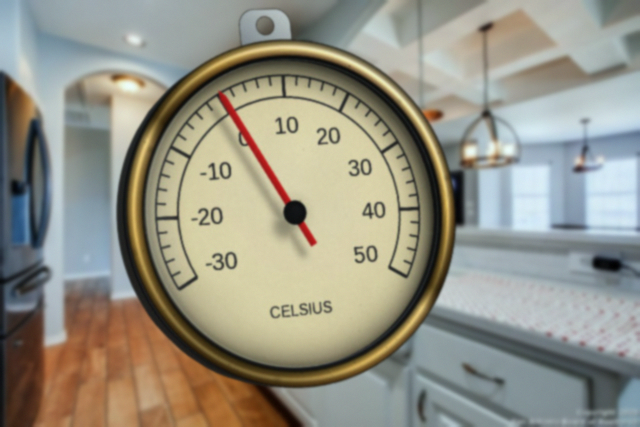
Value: °C 0
